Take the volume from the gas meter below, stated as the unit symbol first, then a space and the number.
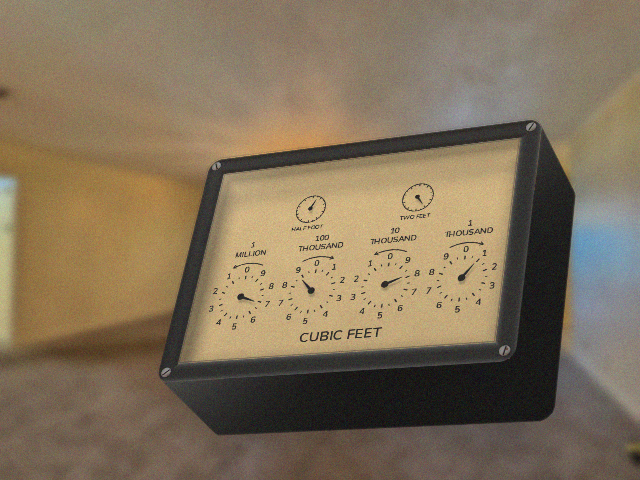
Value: ft³ 688100
